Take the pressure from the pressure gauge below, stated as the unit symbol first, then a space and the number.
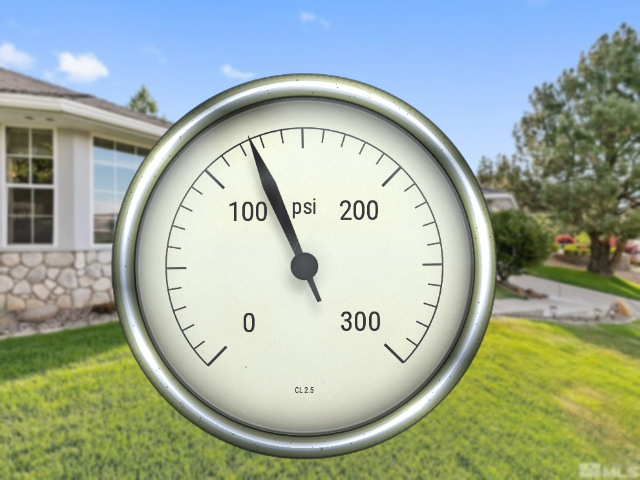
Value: psi 125
